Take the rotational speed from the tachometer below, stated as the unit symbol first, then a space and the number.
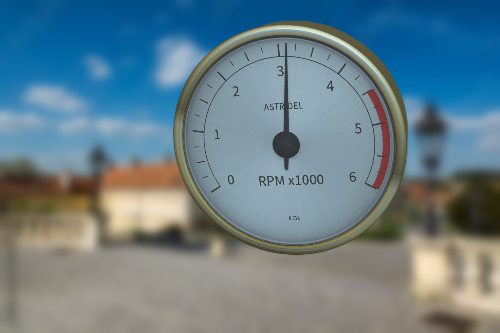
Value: rpm 3125
